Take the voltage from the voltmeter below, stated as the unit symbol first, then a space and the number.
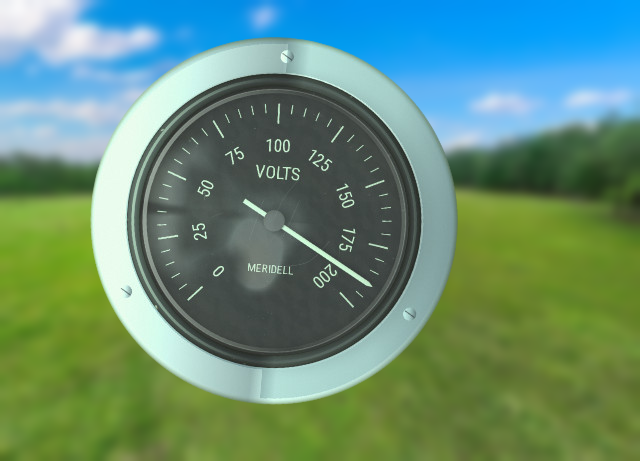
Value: V 190
